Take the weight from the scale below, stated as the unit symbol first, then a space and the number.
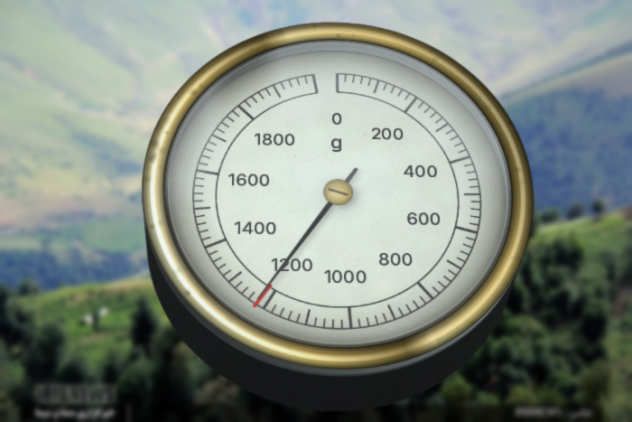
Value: g 1220
